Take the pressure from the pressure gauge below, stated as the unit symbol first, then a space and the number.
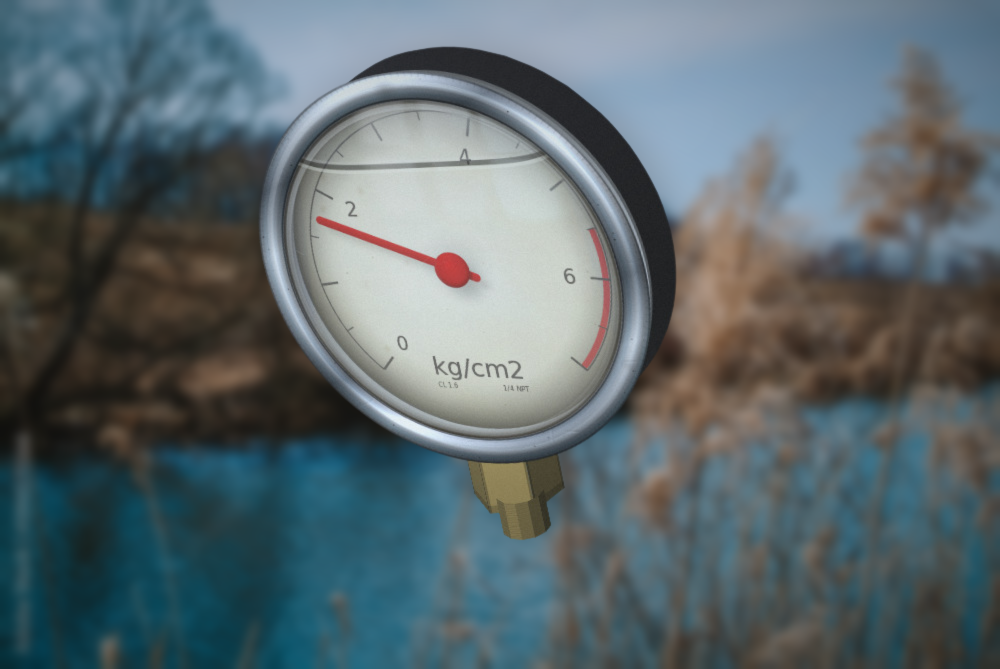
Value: kg/cm² 1.75
